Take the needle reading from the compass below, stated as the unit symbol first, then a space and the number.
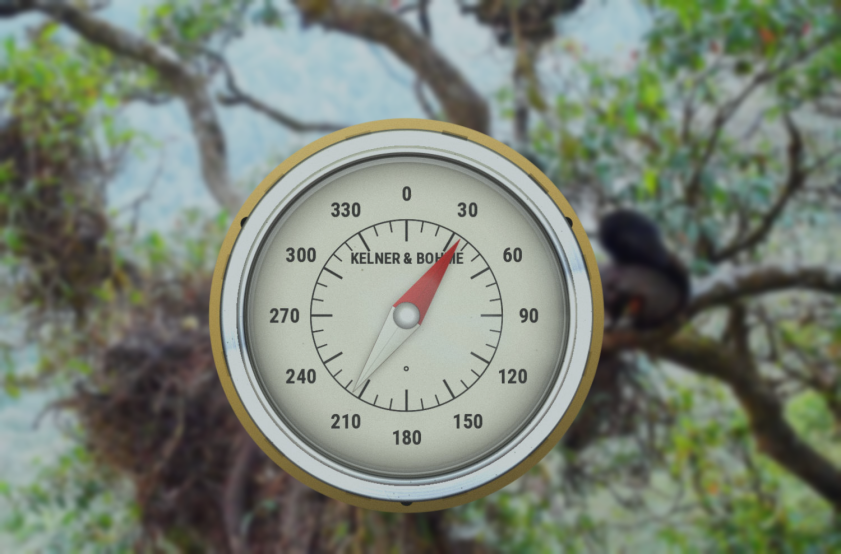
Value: ° 35
